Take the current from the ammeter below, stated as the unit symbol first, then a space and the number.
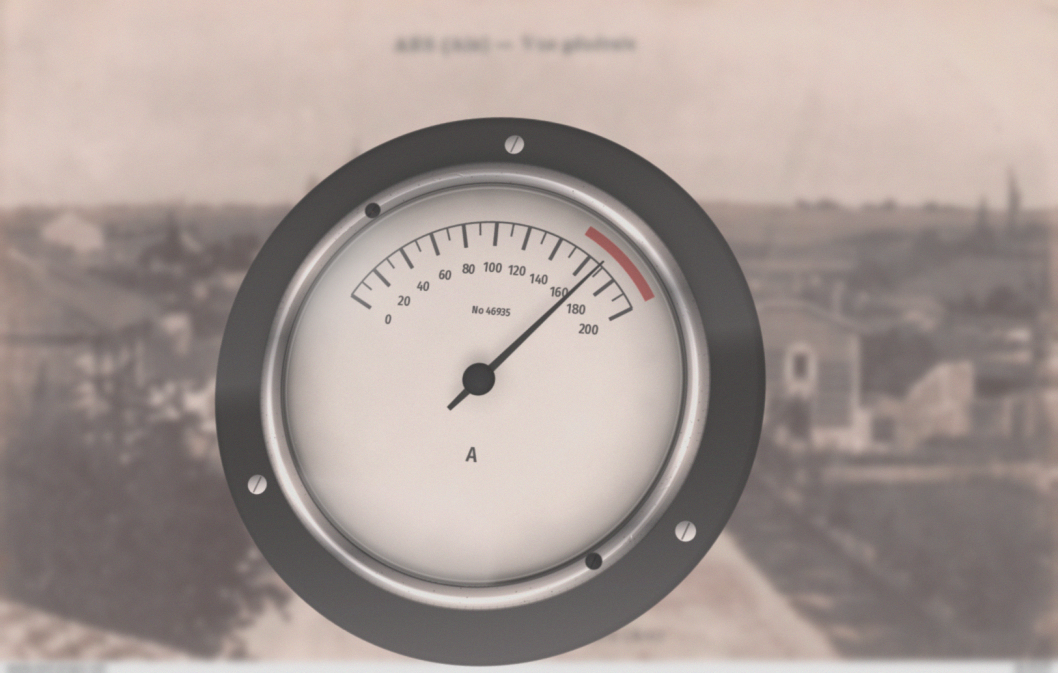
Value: A 170
